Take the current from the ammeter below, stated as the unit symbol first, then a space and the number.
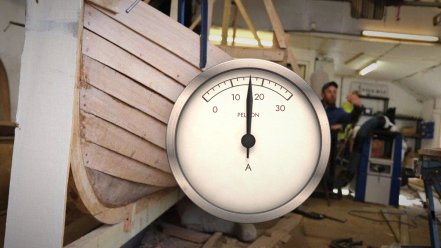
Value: A 16
